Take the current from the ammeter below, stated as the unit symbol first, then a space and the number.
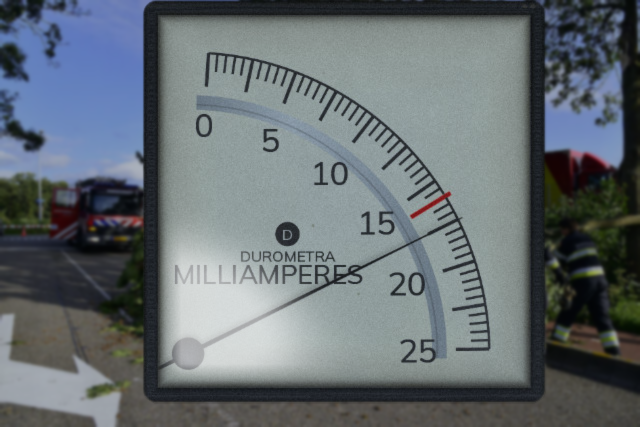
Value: mA 17.5
